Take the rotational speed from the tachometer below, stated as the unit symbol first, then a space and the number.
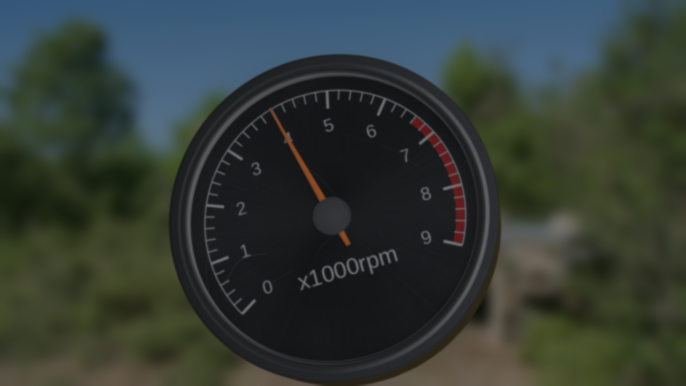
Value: rpm 4000
